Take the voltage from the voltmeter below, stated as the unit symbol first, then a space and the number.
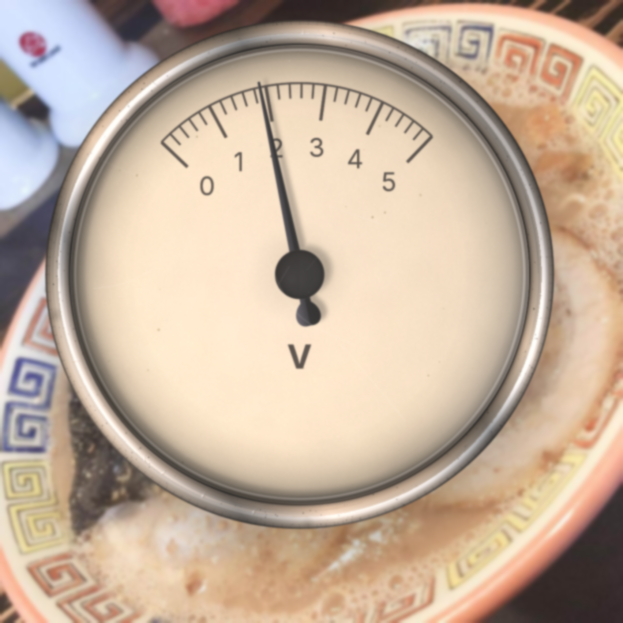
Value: V 1.9
